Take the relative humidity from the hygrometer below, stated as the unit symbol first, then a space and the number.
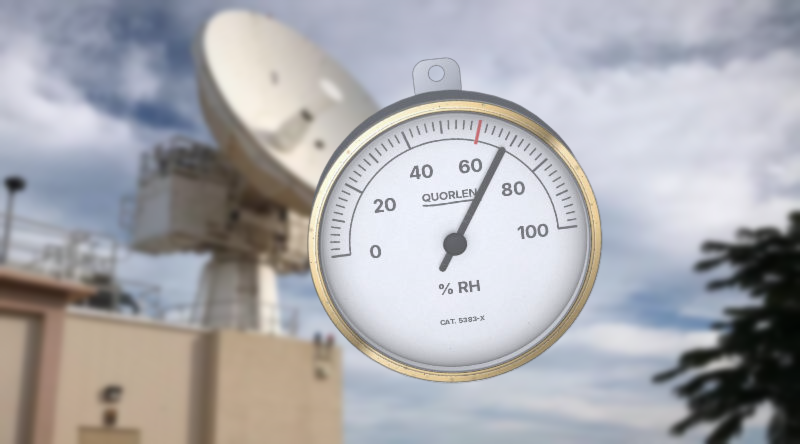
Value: % 68
